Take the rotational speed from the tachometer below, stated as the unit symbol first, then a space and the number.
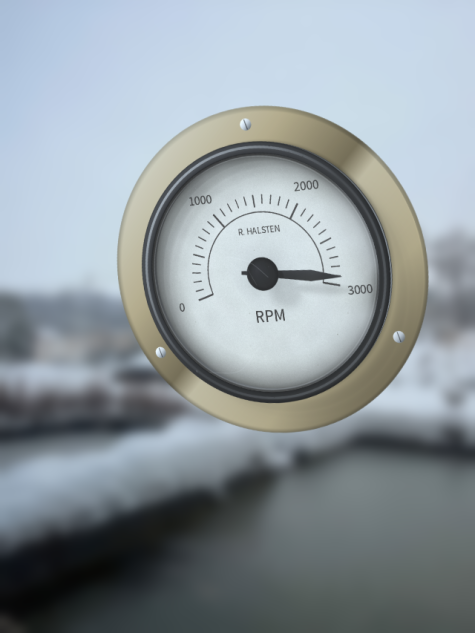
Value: rpm 2900
